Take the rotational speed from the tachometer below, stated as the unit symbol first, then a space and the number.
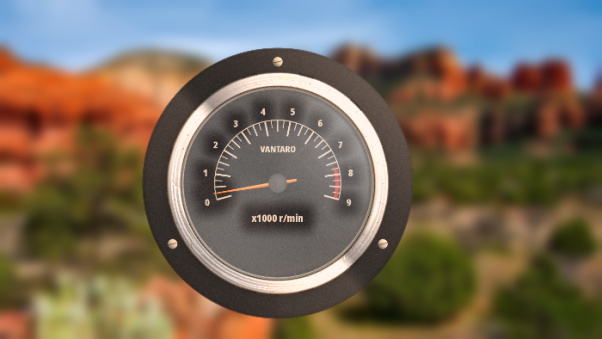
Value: rpm 250
